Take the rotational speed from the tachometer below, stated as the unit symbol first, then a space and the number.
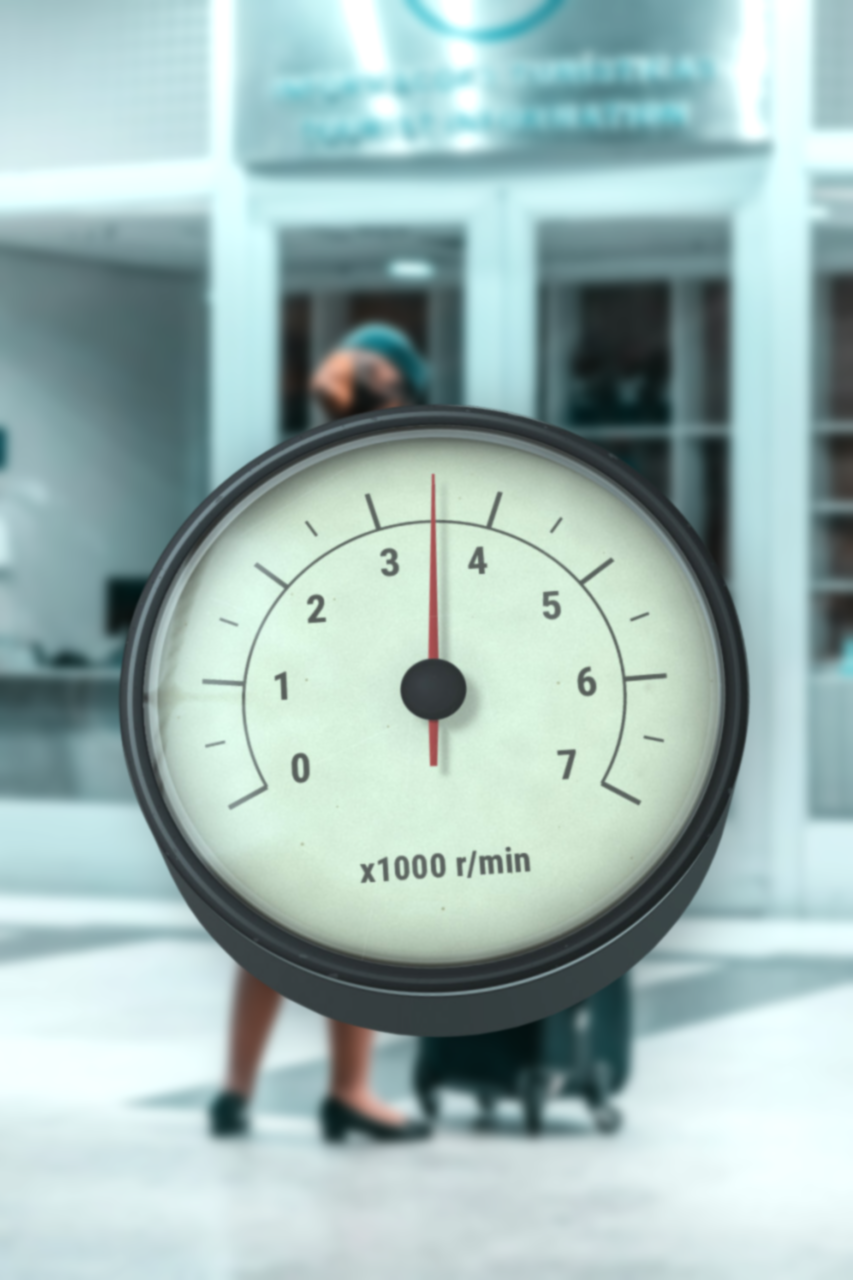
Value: rpm 3500
